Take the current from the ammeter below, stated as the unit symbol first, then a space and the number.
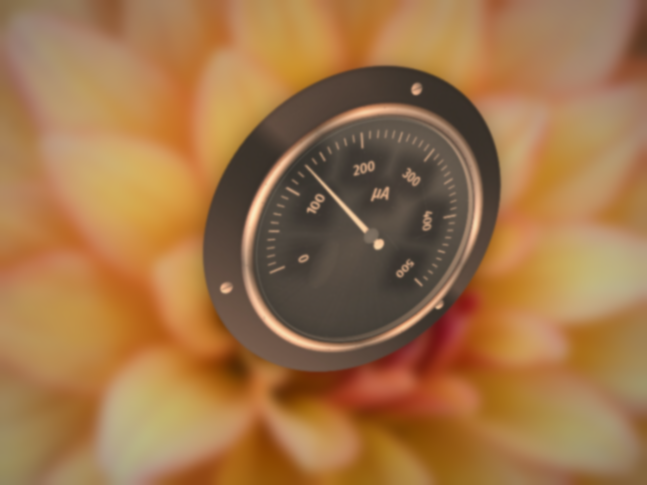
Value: µA 130
